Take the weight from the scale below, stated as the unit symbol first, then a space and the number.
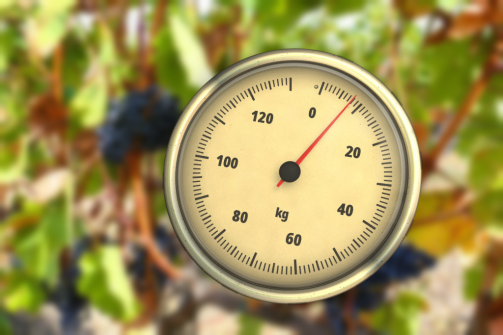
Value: kg 8
